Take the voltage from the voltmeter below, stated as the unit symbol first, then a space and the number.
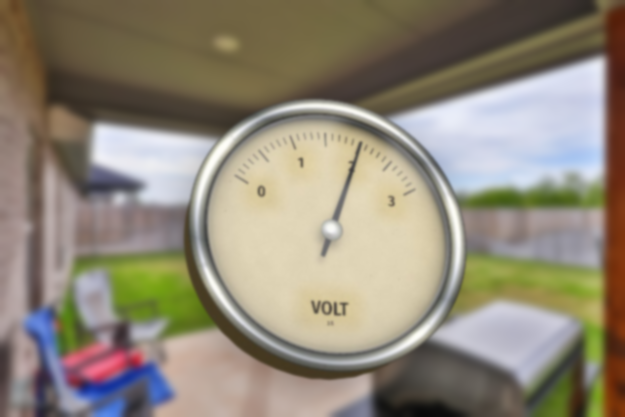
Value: V 2
